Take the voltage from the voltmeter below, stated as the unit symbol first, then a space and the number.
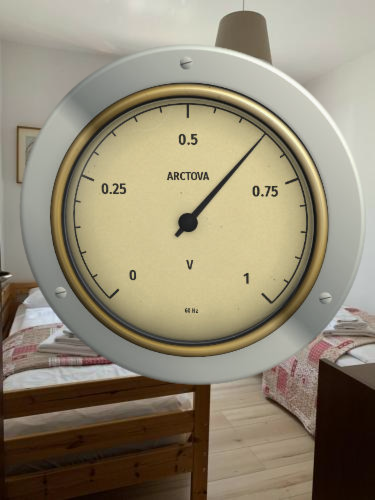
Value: V 0.65
